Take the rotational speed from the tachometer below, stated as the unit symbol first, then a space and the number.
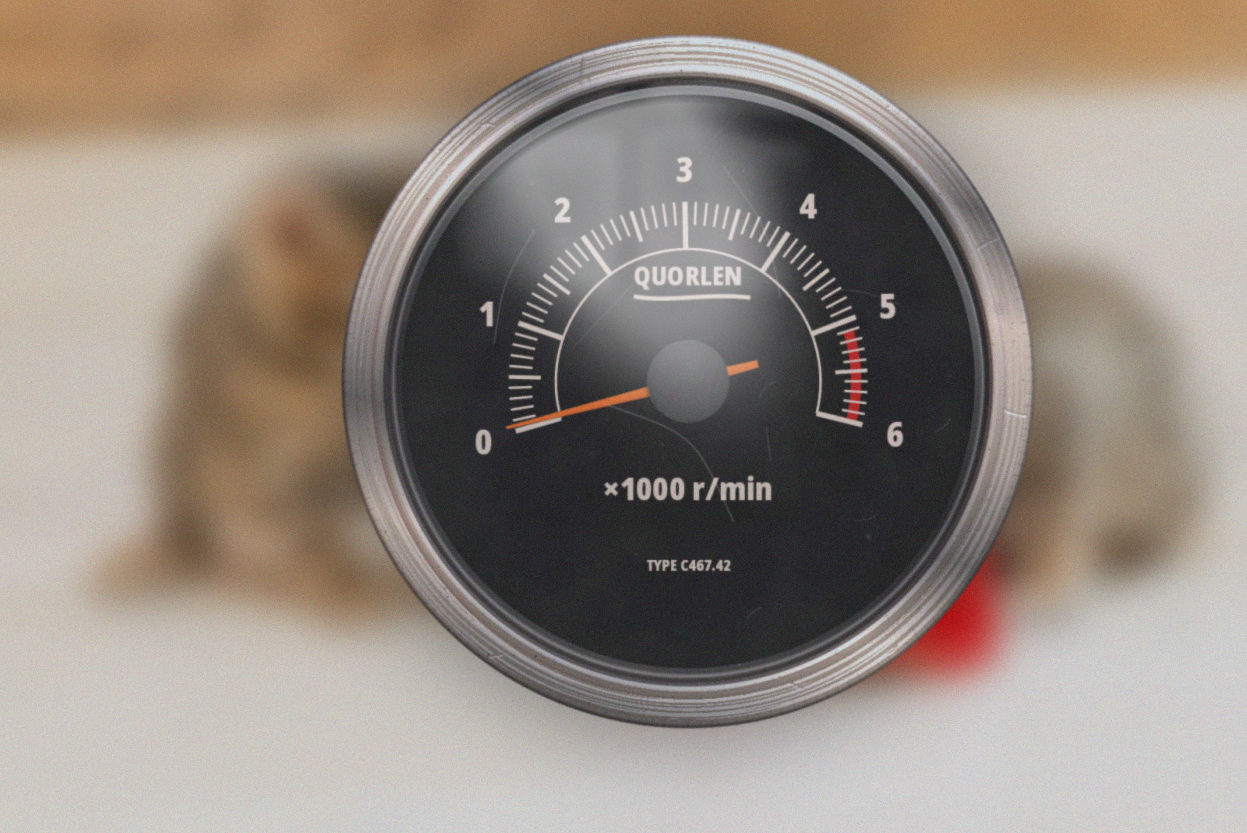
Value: rpm 50
